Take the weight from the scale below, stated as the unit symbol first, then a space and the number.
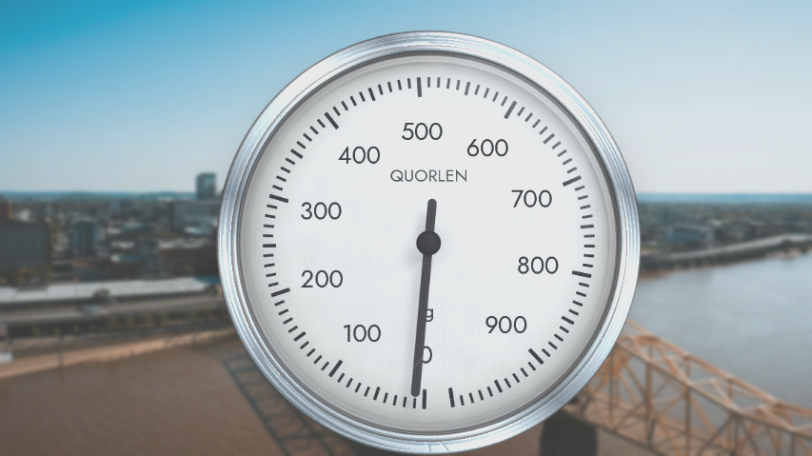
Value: g 10
